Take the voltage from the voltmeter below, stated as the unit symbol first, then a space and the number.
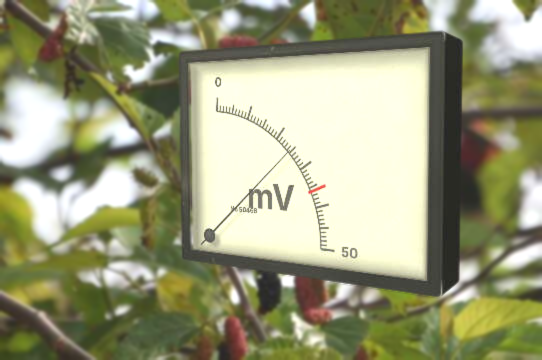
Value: mV 25
